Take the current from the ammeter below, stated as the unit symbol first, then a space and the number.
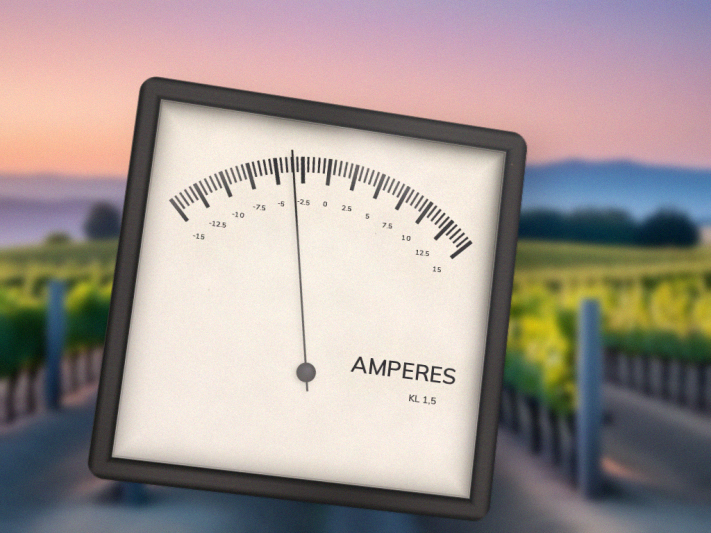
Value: A -3.5
